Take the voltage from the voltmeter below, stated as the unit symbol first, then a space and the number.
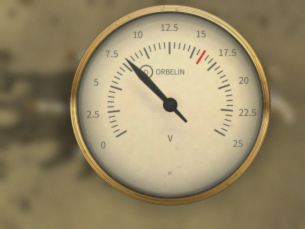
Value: V 8
